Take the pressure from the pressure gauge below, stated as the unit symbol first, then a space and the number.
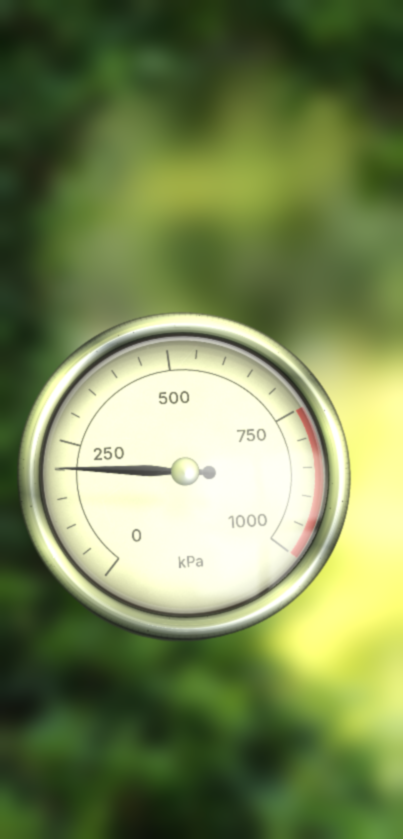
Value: kPa 200
